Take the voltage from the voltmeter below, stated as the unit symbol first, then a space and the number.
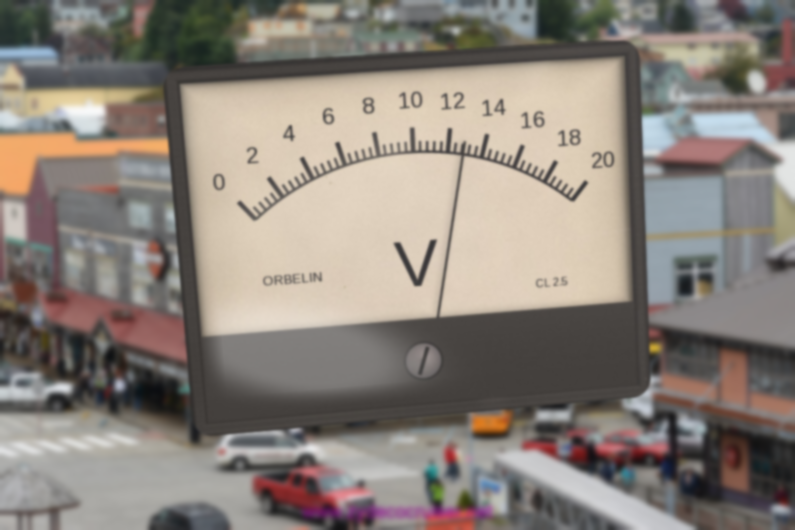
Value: V 12.8
